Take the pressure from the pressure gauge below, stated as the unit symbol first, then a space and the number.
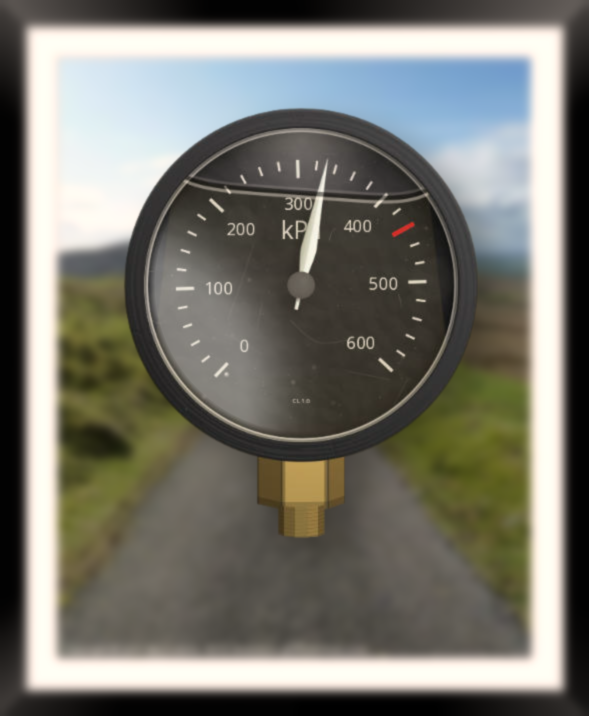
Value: kPa 330
